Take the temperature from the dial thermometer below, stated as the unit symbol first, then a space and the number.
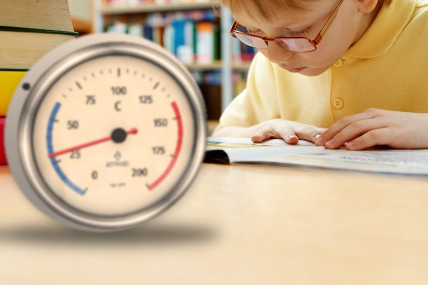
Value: °C 30
